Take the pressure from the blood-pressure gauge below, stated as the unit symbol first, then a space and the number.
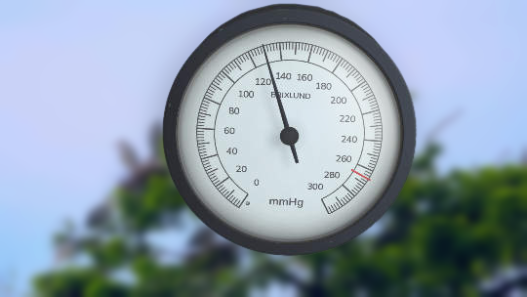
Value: mmHg 130
